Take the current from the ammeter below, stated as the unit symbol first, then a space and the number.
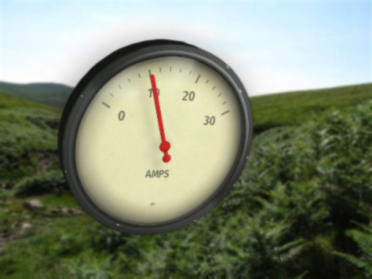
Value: A 10
